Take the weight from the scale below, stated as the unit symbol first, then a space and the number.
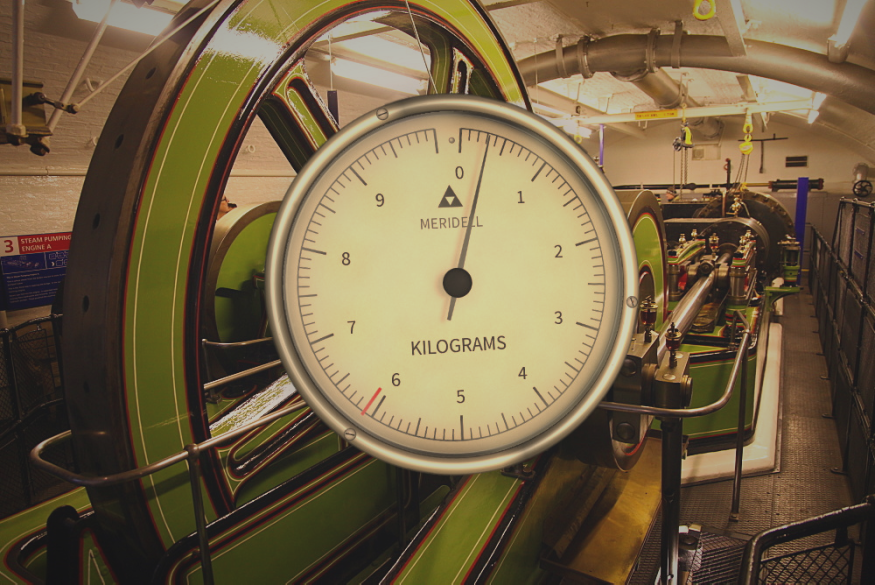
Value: kg 0.3
